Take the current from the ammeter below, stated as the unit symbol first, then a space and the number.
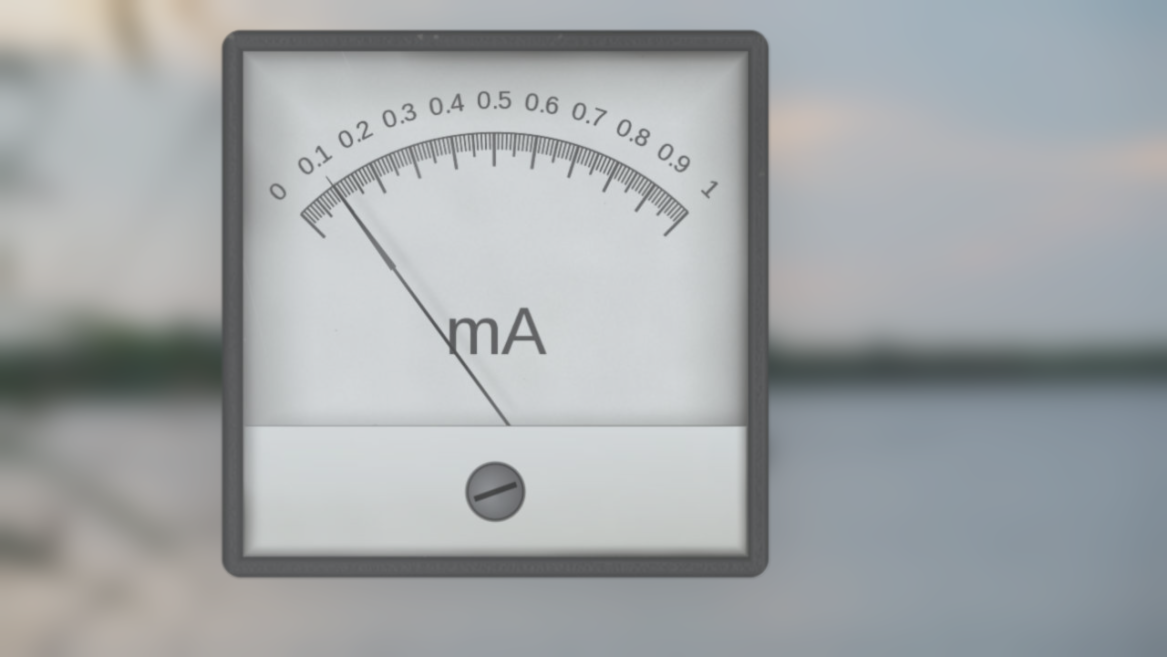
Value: mA 0.1
